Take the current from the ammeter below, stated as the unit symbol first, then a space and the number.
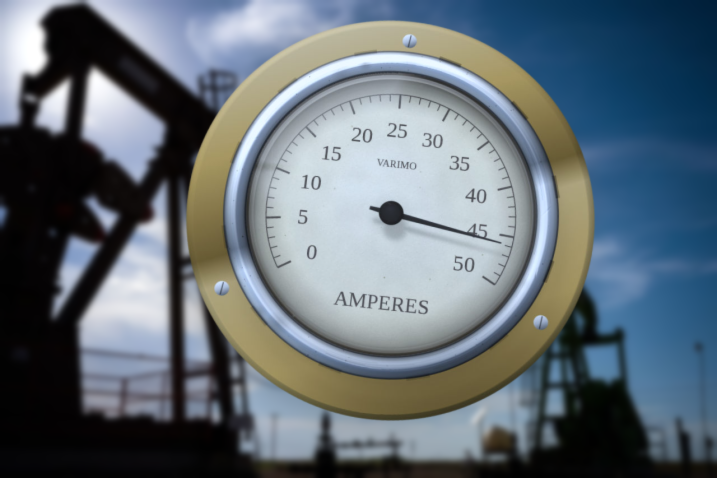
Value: A 46
